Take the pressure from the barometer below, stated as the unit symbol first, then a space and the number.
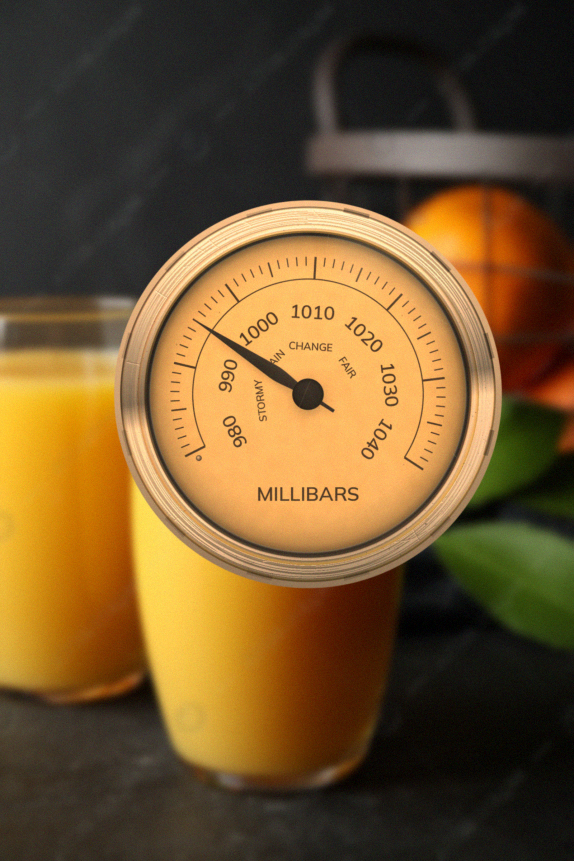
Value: mbar 995
